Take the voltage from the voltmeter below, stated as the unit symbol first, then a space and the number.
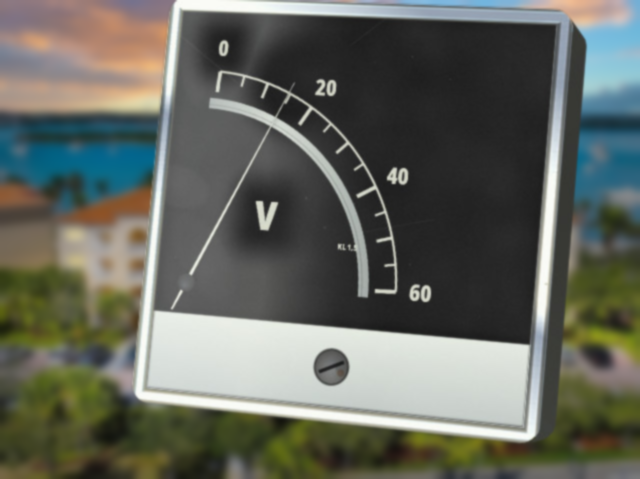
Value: V 15
